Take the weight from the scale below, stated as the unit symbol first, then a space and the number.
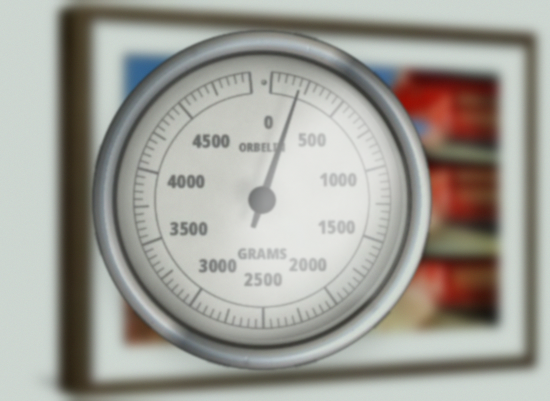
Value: g 200
